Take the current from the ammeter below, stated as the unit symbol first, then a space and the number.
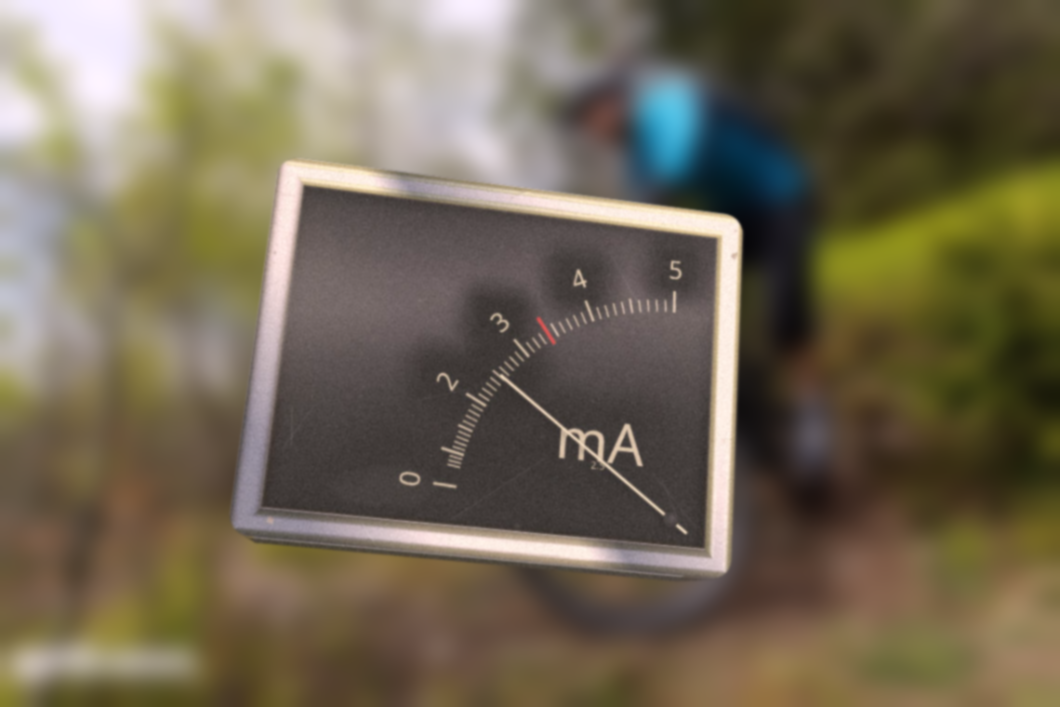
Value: mA 2.5
